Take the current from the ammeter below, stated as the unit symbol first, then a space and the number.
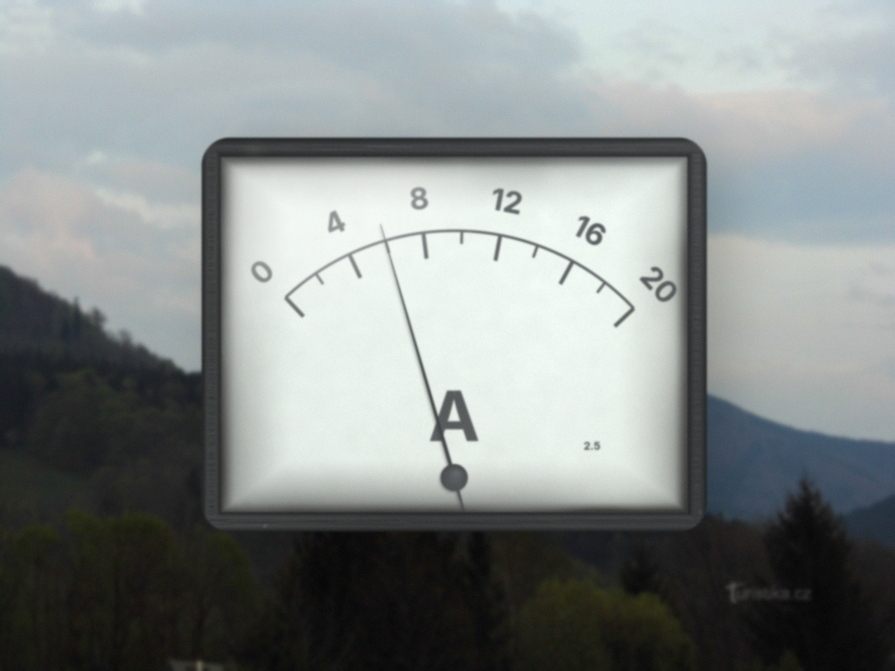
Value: A 6
